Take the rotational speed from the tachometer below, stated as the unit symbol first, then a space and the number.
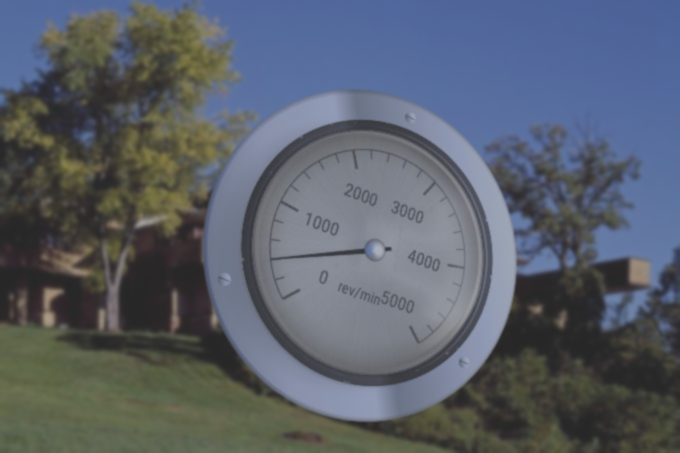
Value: rpm 400
